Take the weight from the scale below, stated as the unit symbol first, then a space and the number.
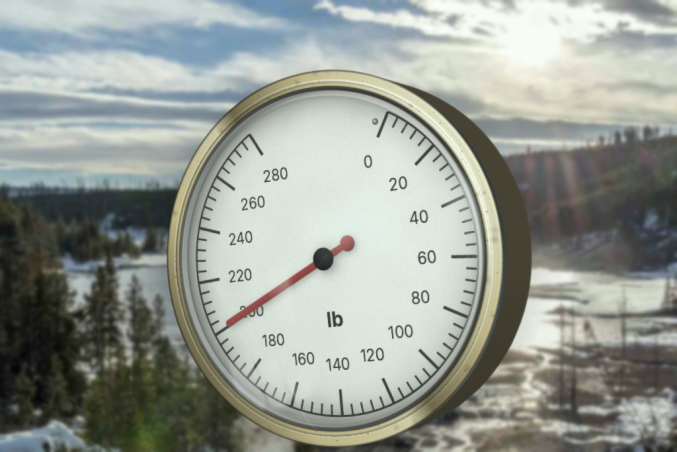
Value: lb 200
